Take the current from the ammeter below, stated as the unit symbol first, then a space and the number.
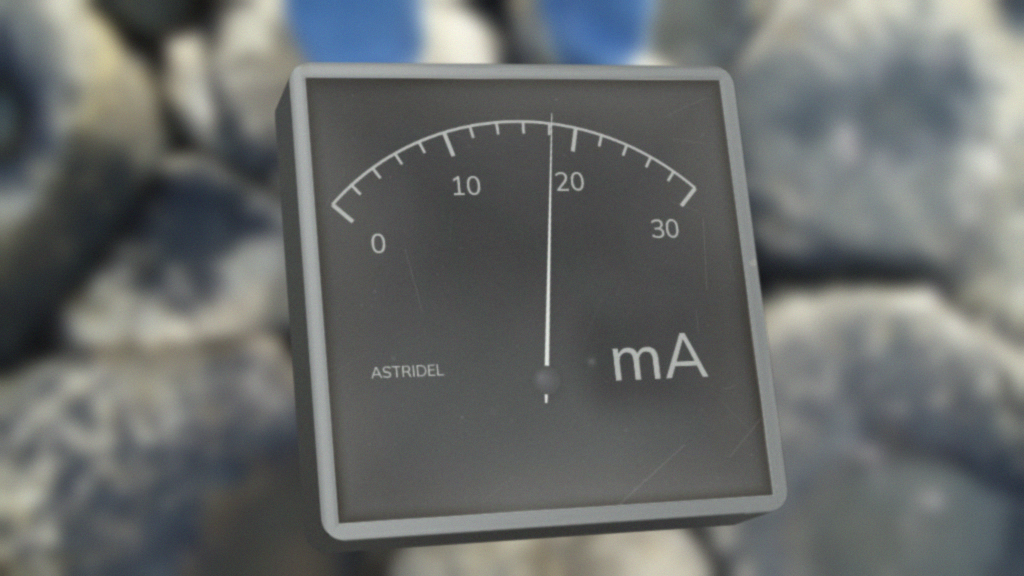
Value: mA 18
